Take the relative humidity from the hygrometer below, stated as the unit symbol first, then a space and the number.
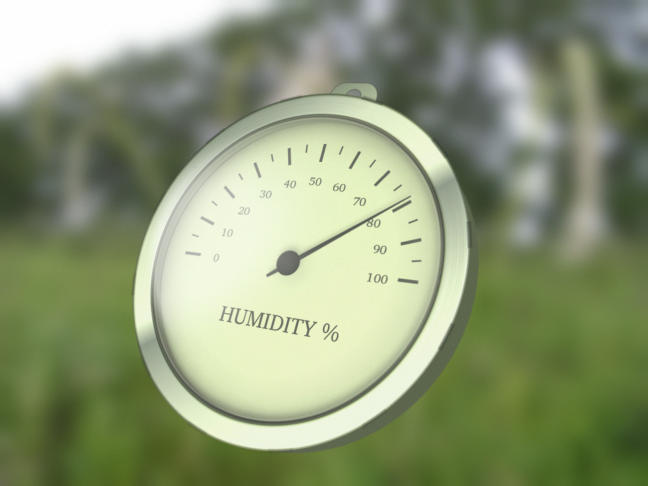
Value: % 80
